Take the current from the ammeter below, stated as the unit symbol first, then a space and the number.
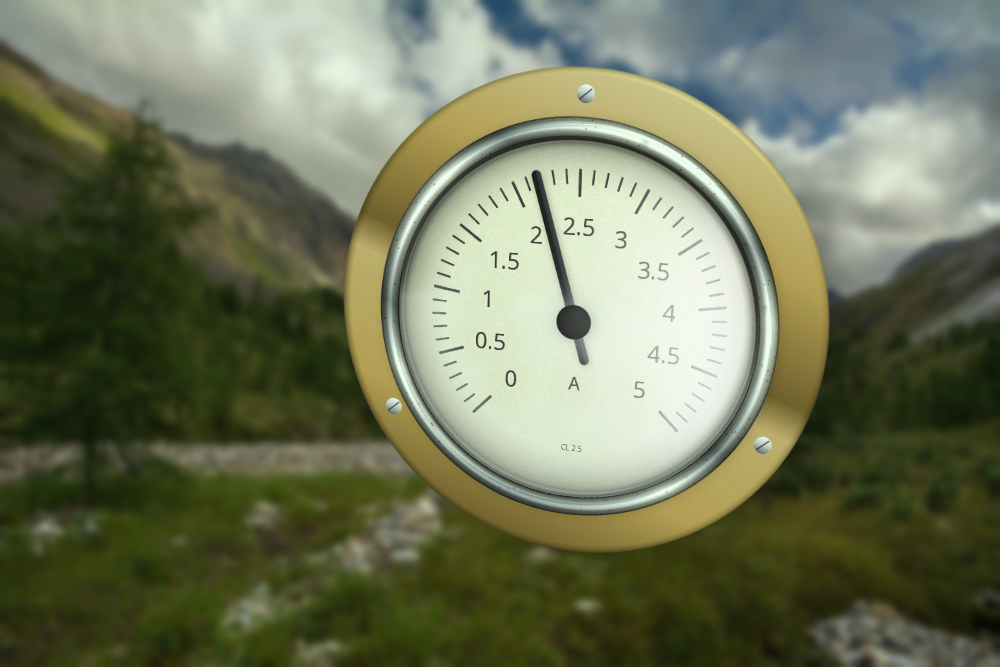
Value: A 2.2
